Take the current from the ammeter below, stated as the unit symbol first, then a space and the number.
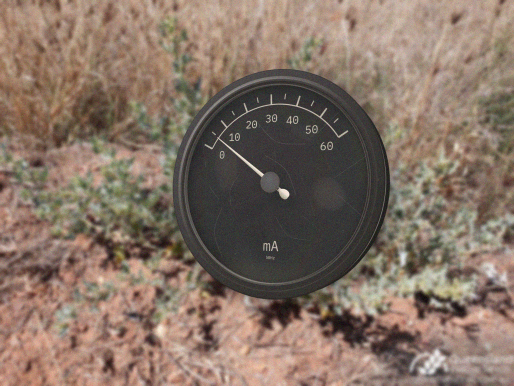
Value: mA 5
